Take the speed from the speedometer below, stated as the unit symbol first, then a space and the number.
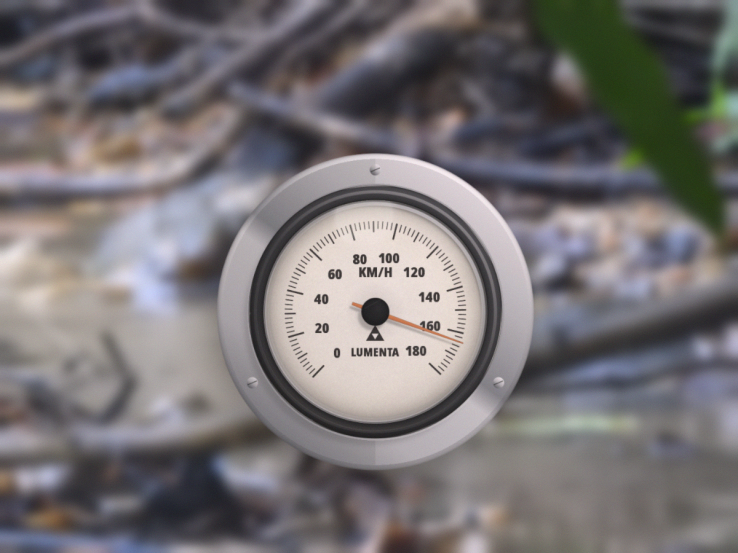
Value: km/h 164
